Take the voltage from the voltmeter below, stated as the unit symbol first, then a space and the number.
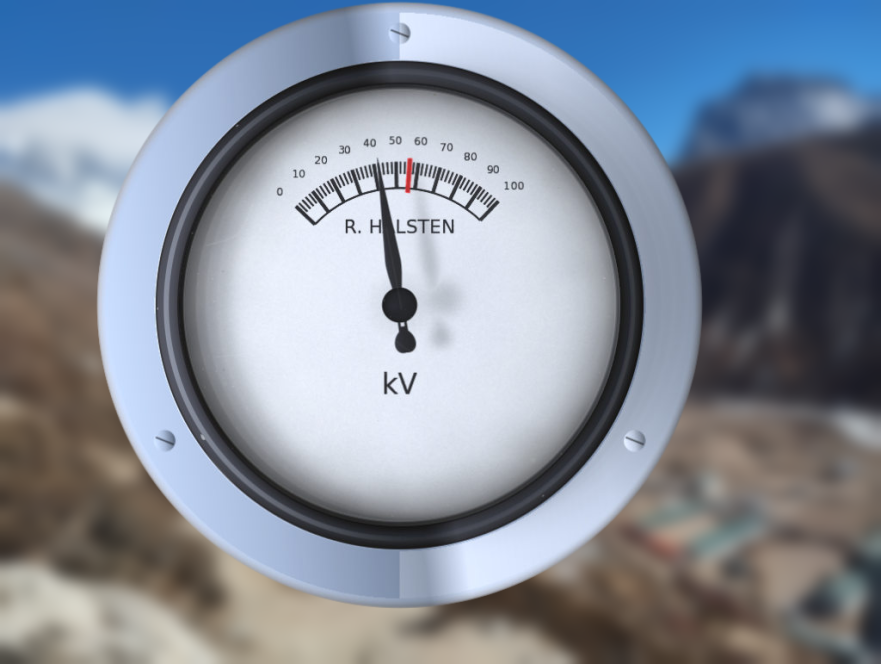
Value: kV 42
